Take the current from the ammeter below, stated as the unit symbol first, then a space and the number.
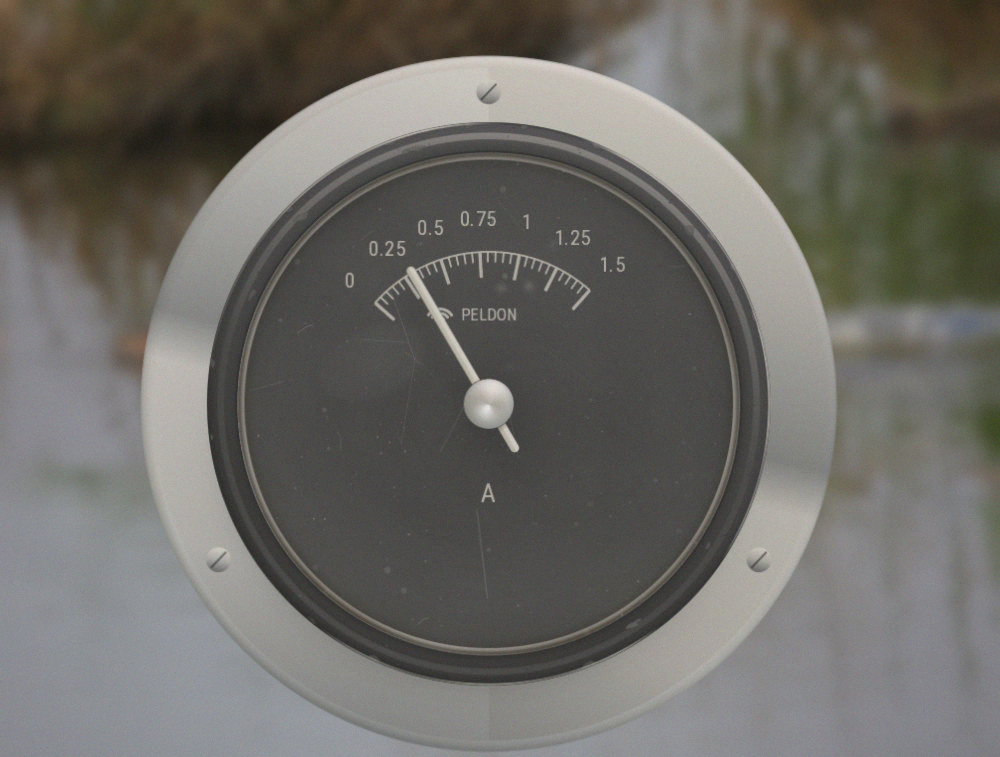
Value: A 0.3
